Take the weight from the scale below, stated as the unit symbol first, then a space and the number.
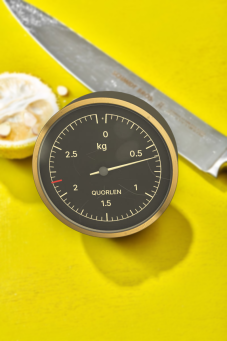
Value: kg 0.6
